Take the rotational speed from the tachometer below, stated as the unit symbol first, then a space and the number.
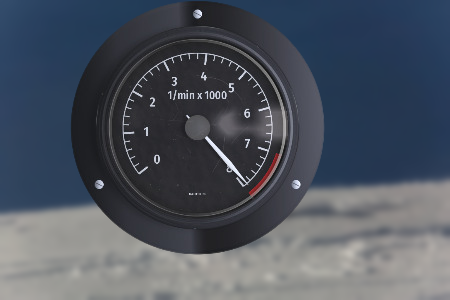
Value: rpm 7900
